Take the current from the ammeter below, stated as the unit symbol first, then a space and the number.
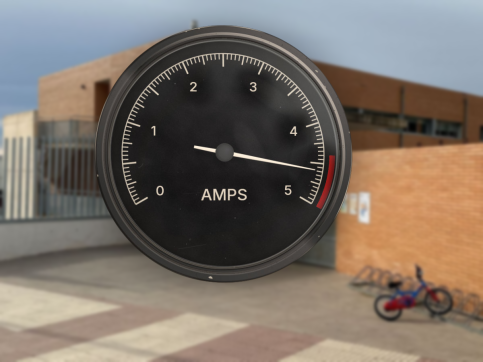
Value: A 4.6
